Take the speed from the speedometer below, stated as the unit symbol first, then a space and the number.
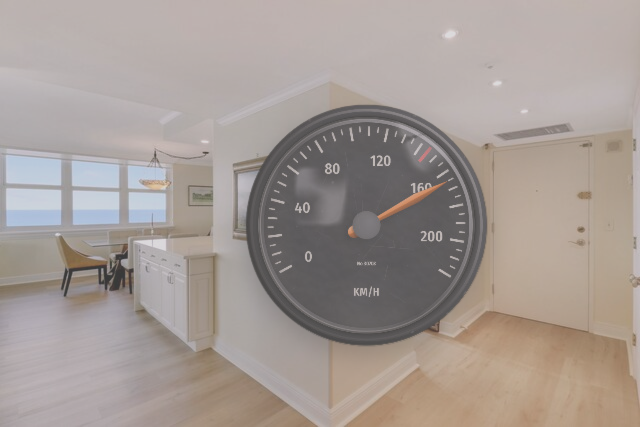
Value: km/h 165
